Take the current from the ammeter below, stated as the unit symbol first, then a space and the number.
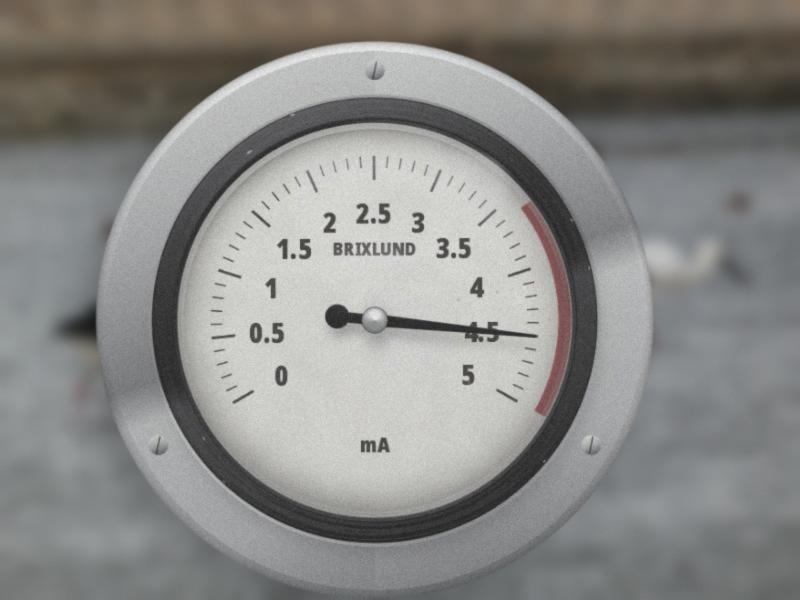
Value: mA 4.5
